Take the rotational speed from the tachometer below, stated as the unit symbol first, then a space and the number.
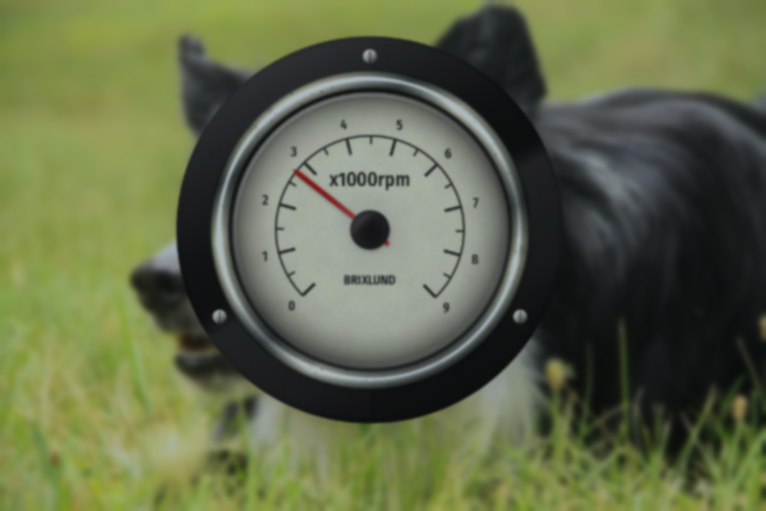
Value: rpm 2750
